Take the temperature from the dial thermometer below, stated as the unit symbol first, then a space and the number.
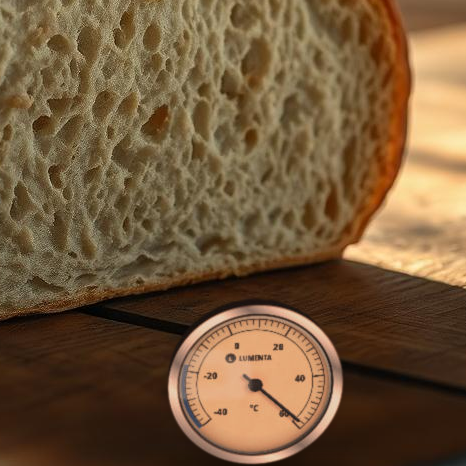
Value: °C 58
